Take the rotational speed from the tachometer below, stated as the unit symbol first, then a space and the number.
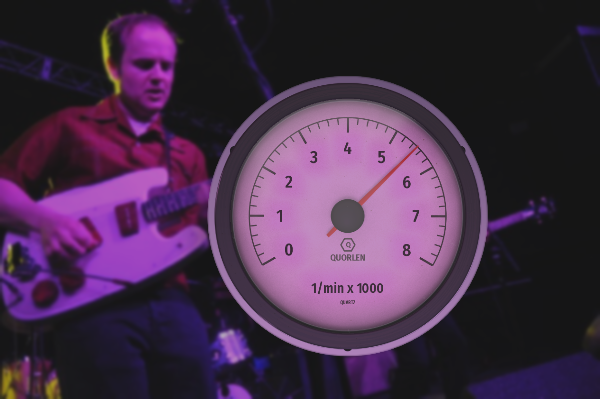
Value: rpm 5500
